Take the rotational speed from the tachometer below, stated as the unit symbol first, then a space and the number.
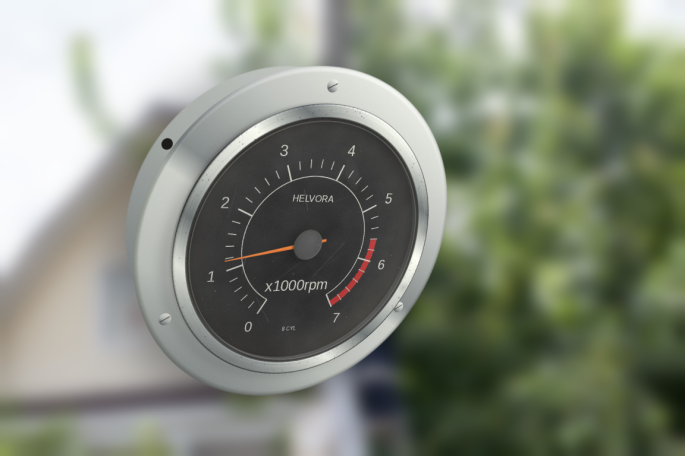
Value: rpm 1200
